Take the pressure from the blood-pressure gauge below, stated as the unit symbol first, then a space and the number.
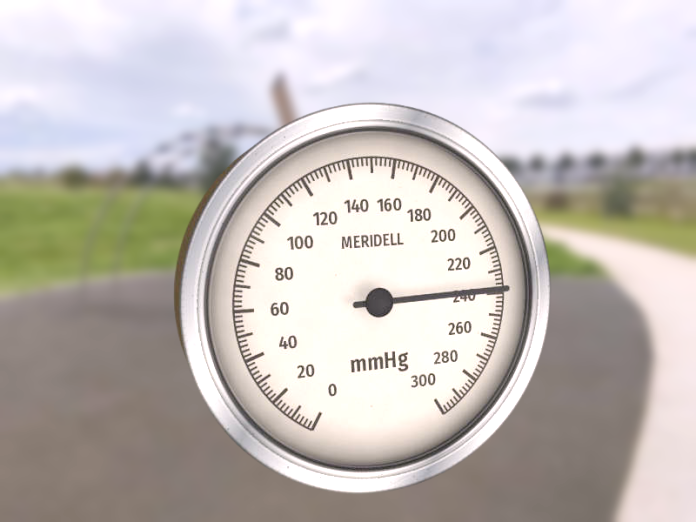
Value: mmHg 238
